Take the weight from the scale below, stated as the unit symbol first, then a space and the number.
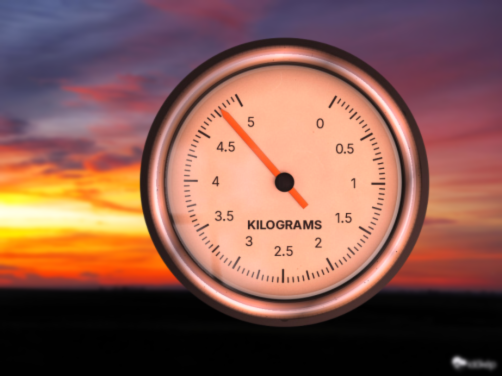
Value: kg 4.8
